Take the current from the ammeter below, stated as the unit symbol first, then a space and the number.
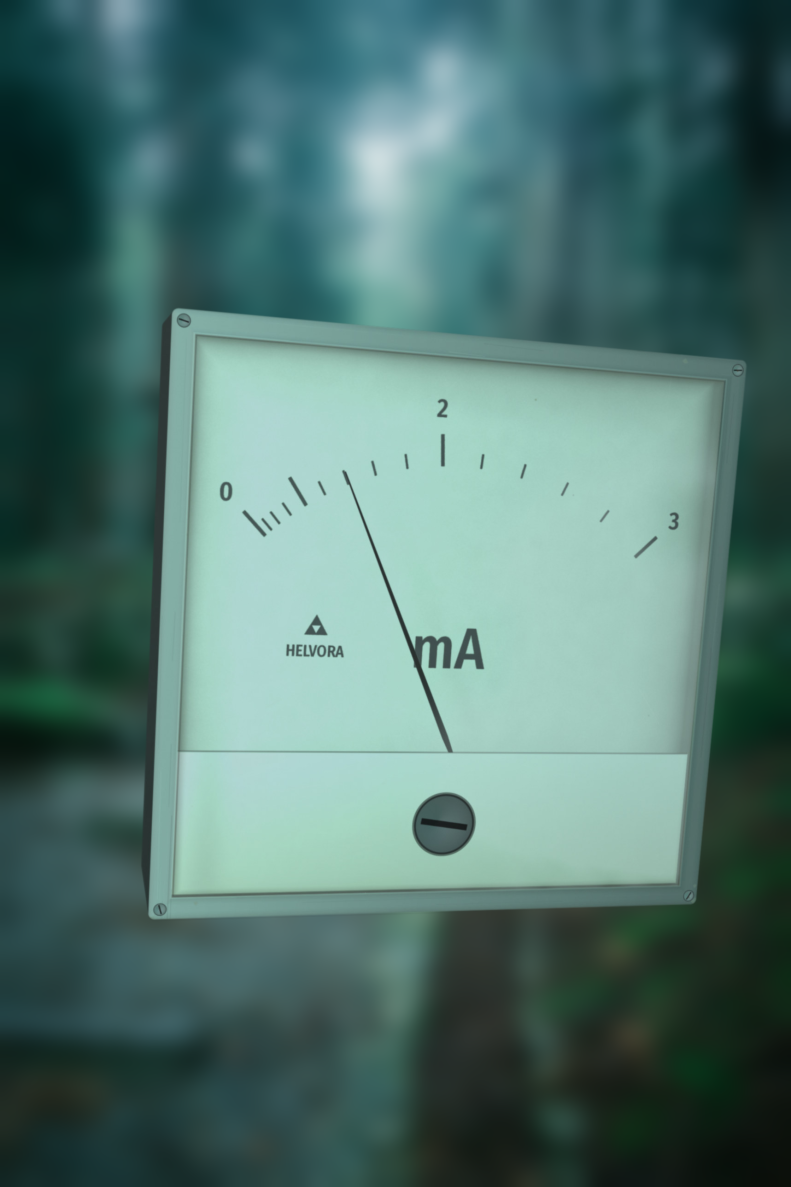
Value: mA 1.4
